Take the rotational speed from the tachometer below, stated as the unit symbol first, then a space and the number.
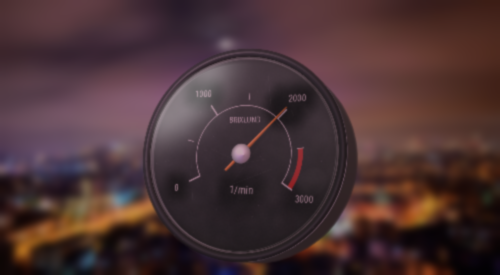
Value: rpm 2000
